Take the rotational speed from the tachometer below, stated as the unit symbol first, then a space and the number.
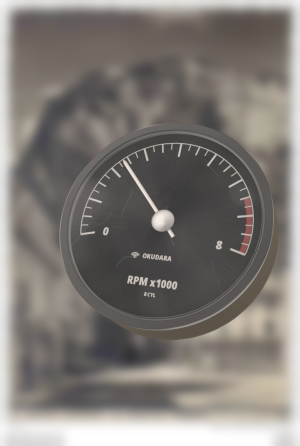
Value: rpm 2375
